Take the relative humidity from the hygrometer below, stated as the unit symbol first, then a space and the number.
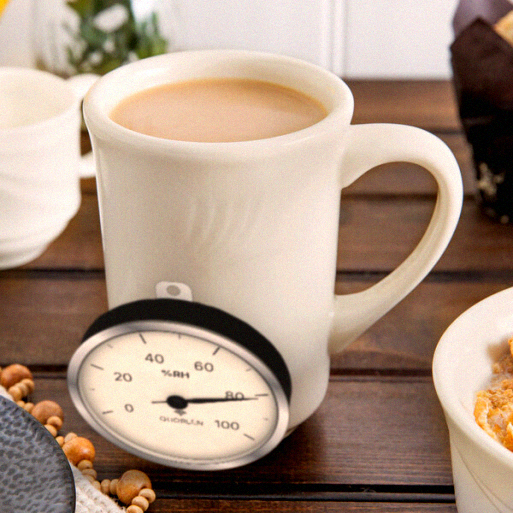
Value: % 80
